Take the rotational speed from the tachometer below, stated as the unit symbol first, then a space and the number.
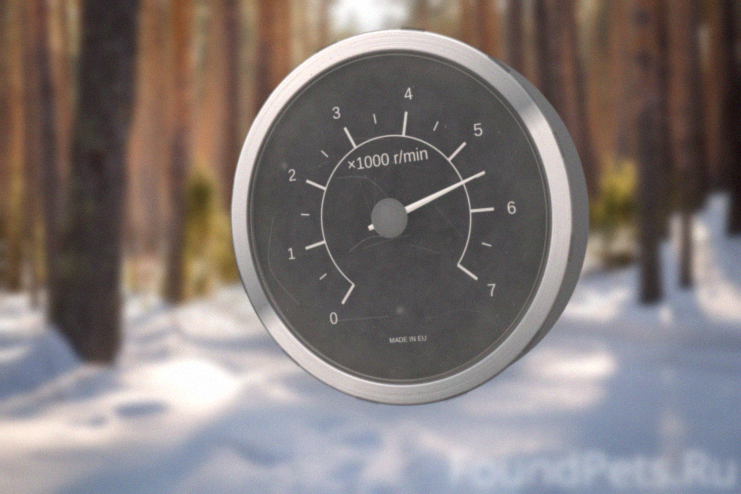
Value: rpm 5500
